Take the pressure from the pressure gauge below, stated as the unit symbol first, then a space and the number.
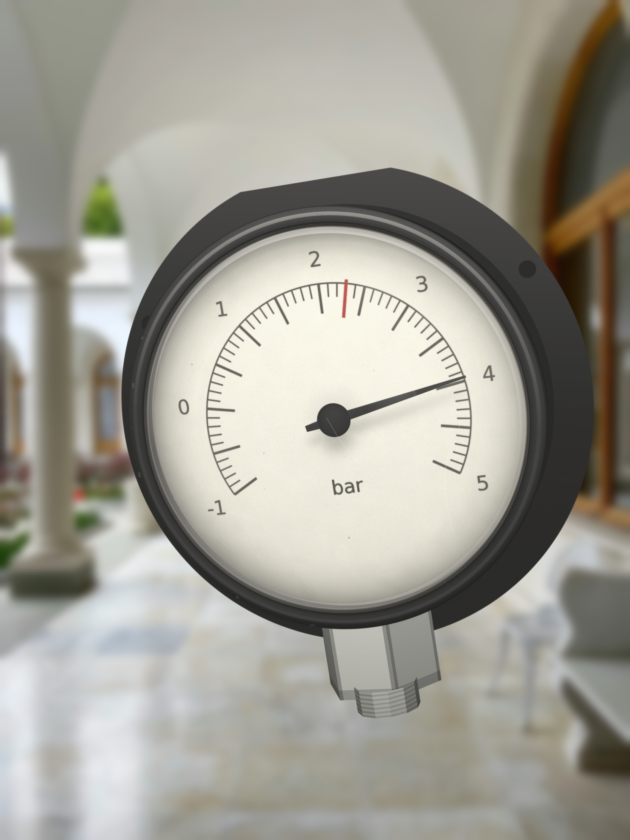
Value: bar 3.95
